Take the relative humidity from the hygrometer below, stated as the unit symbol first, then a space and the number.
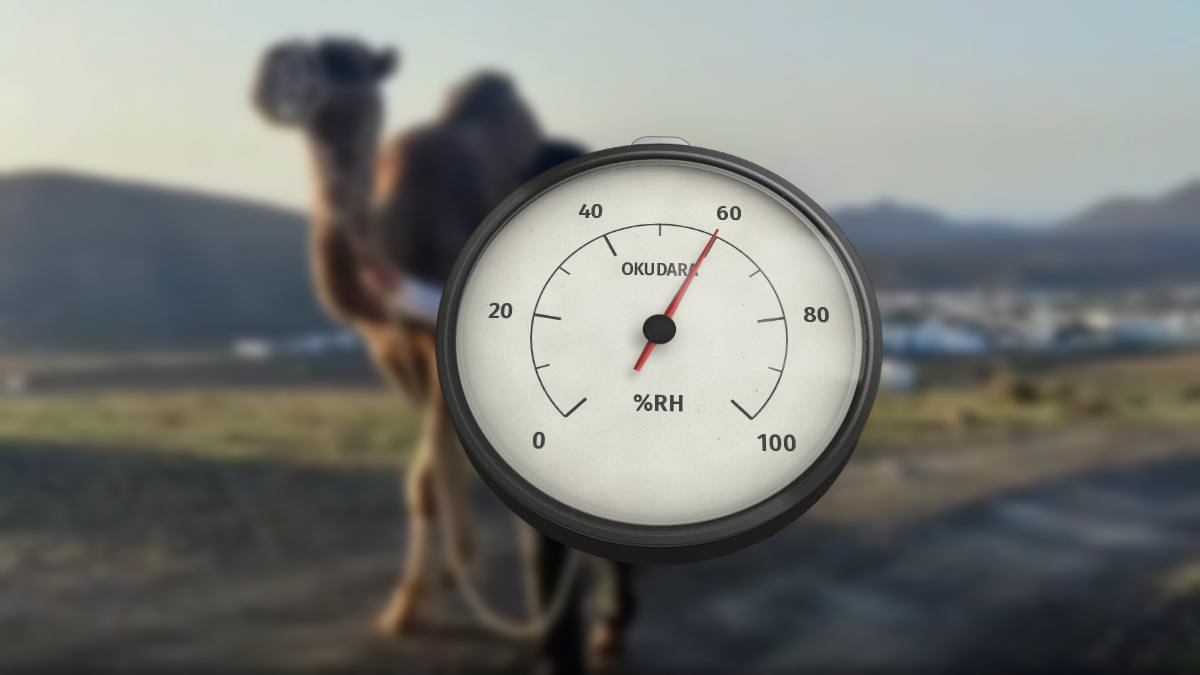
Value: % 60
